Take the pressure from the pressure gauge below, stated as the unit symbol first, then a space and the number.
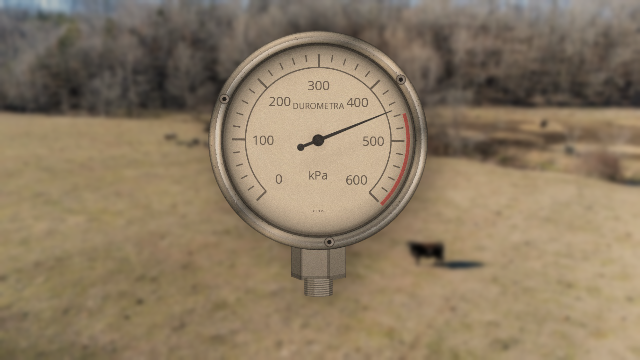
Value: kPa 450
